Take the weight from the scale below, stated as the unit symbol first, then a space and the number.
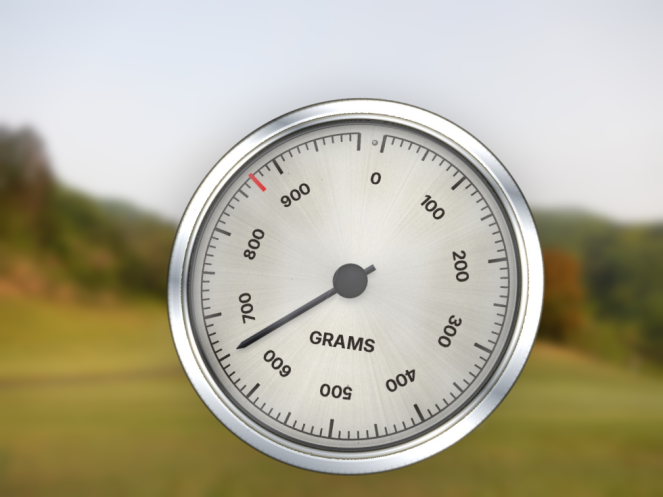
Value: g 650
